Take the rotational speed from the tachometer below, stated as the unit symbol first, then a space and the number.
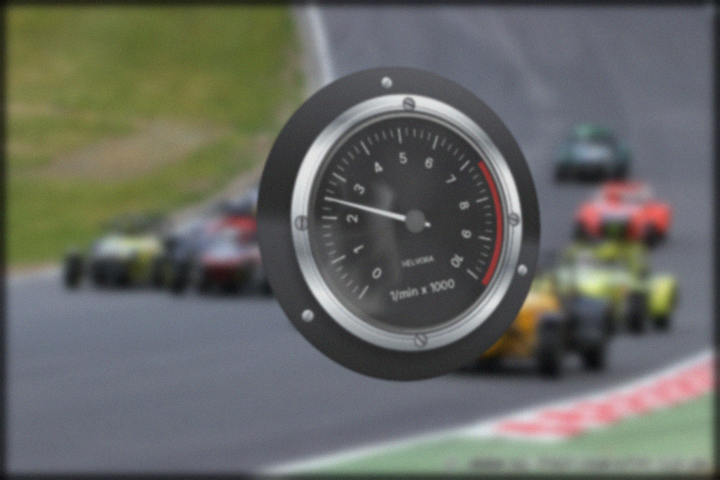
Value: rpm 2400
